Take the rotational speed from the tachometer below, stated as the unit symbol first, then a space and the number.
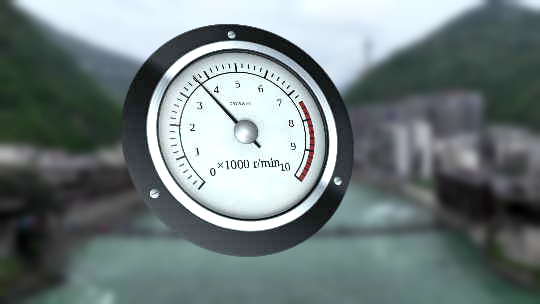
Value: rpm 3600
